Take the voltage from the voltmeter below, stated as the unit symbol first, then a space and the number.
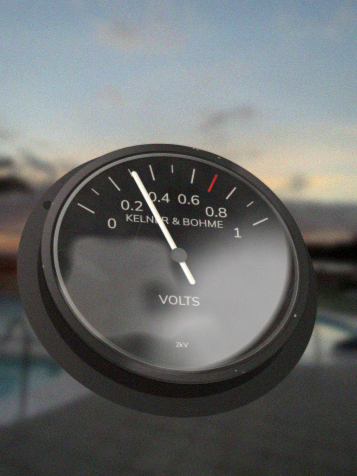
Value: V 0.3
